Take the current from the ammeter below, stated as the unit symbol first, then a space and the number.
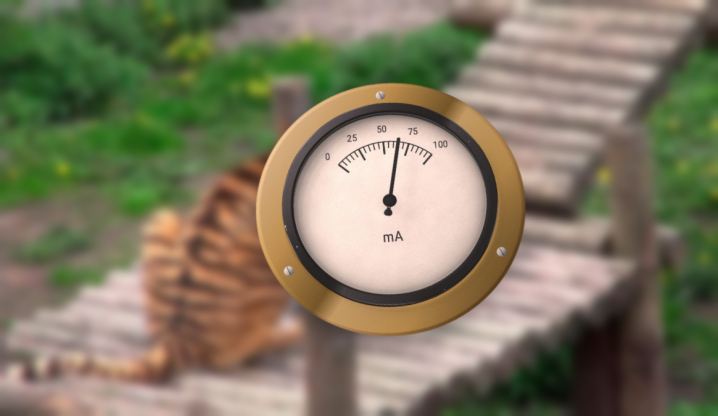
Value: mA 65
